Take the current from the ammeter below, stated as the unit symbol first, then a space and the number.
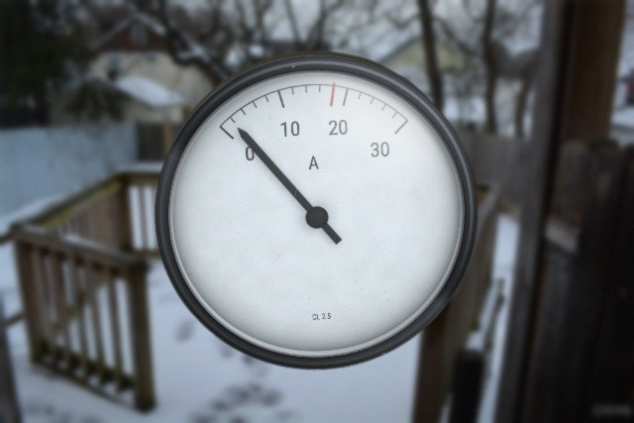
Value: A 2
